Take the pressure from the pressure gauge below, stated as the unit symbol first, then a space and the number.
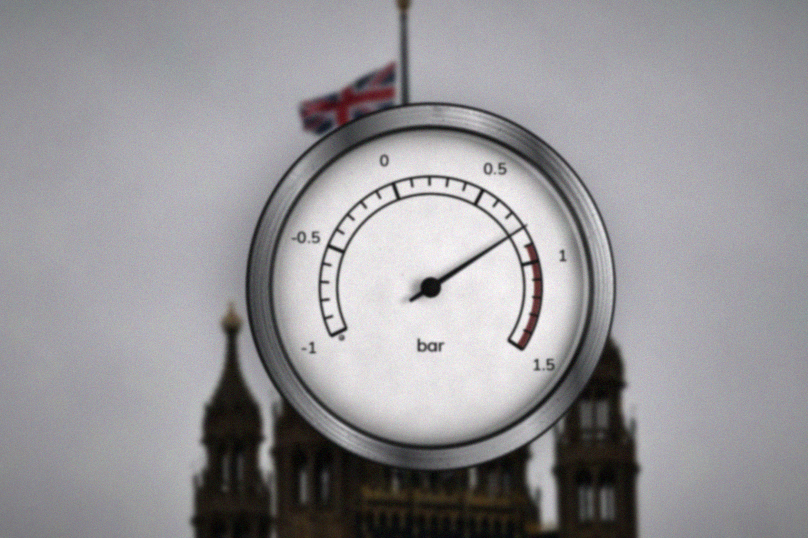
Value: bar 0.8
